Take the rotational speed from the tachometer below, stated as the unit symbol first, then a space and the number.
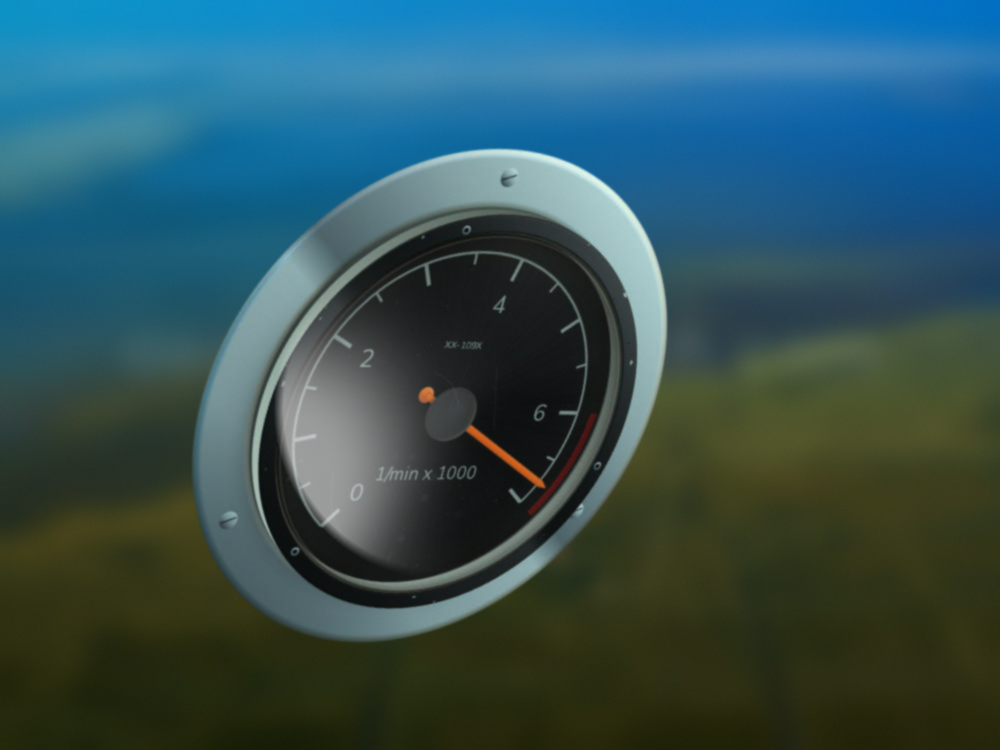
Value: rpm 6750
